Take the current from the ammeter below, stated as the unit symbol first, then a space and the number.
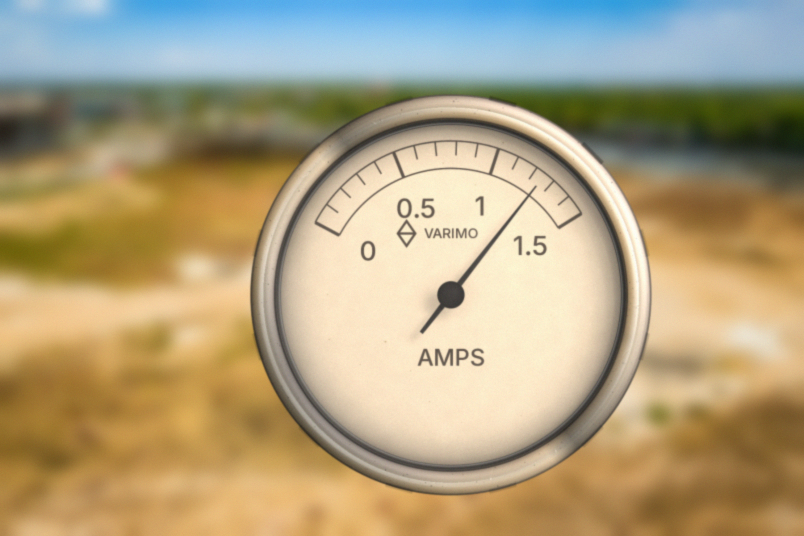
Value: A 1.25
